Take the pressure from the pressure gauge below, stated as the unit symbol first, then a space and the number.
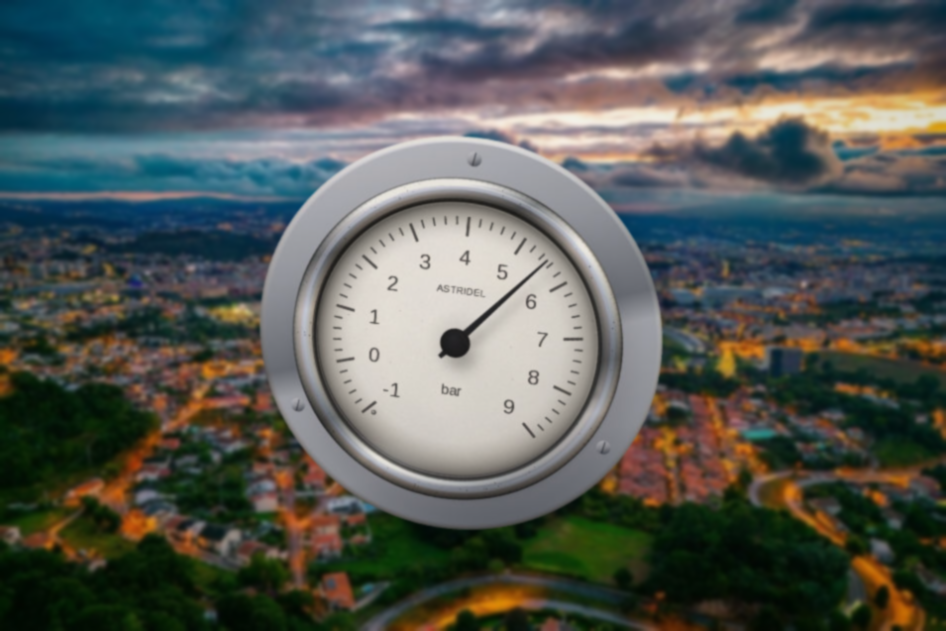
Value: bar 5.5
